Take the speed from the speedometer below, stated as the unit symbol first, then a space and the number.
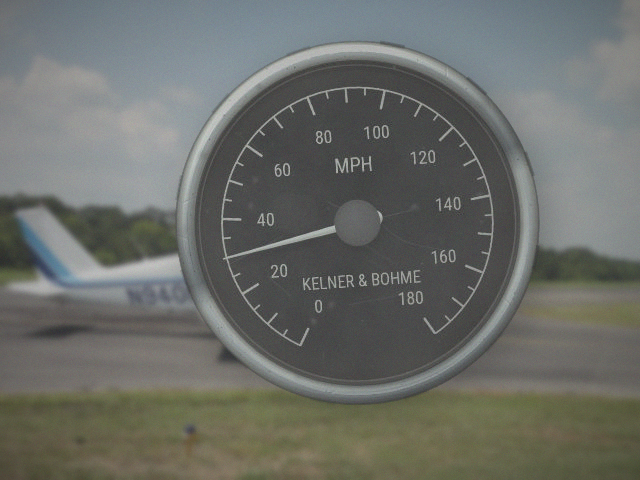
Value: mph 30
